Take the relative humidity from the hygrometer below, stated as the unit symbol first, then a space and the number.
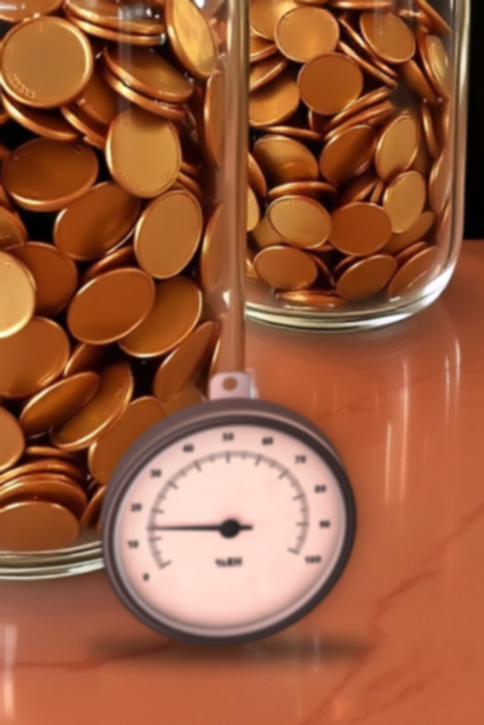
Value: % 15
